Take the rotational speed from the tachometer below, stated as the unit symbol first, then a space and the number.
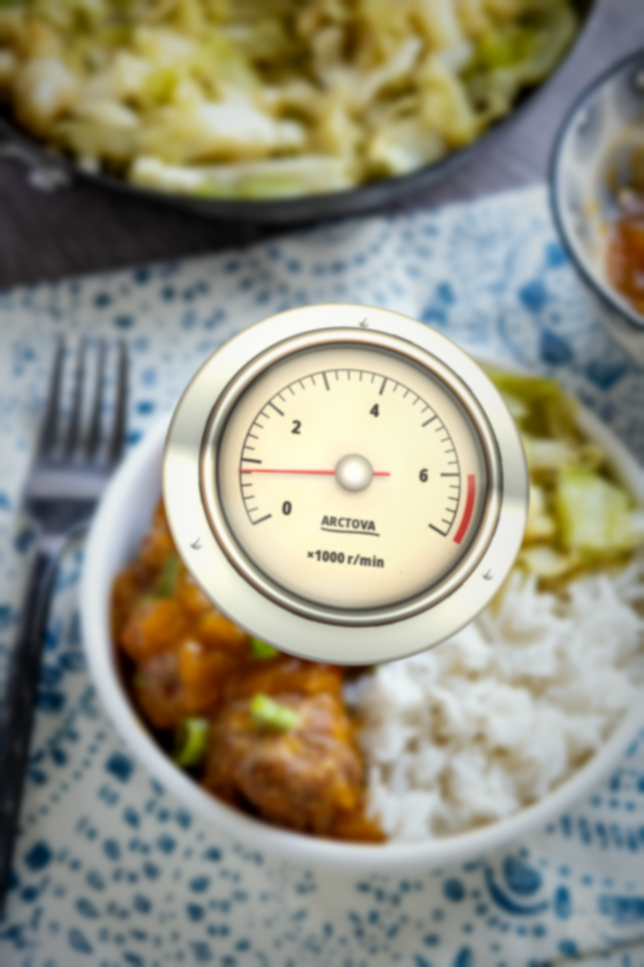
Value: rpm 800
